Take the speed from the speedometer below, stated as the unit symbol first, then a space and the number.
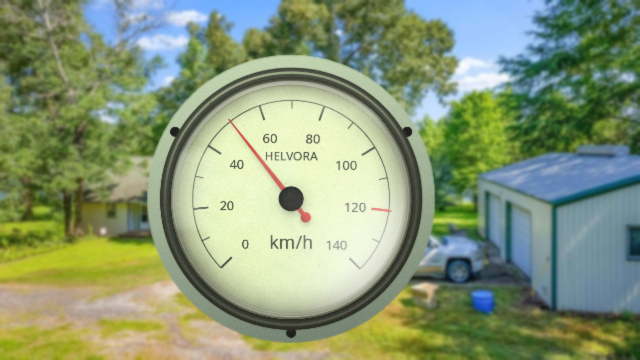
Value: km/h 50
